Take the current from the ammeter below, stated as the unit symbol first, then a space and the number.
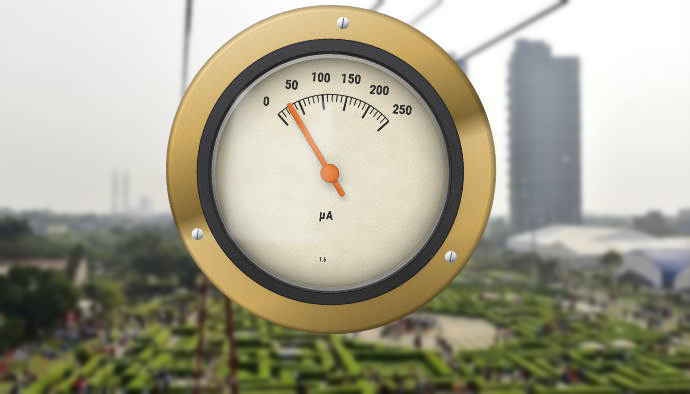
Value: µA 30
